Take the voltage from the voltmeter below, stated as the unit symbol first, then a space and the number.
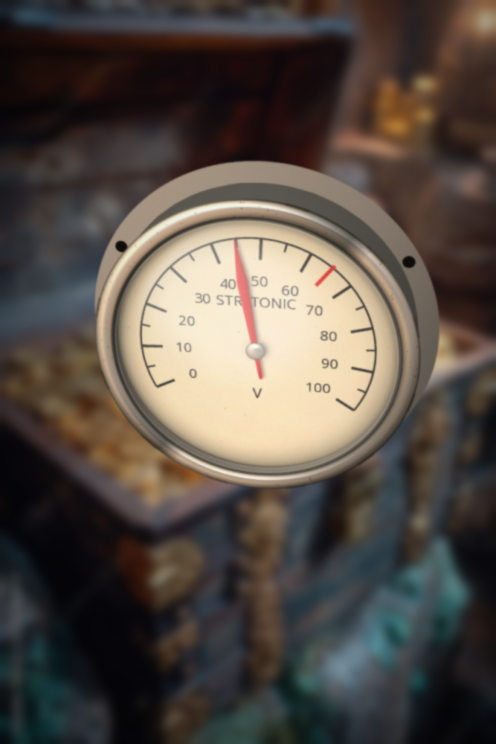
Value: V 45
